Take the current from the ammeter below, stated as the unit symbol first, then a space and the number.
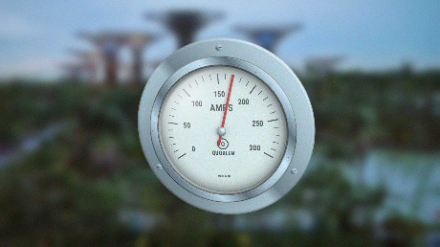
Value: A 170
